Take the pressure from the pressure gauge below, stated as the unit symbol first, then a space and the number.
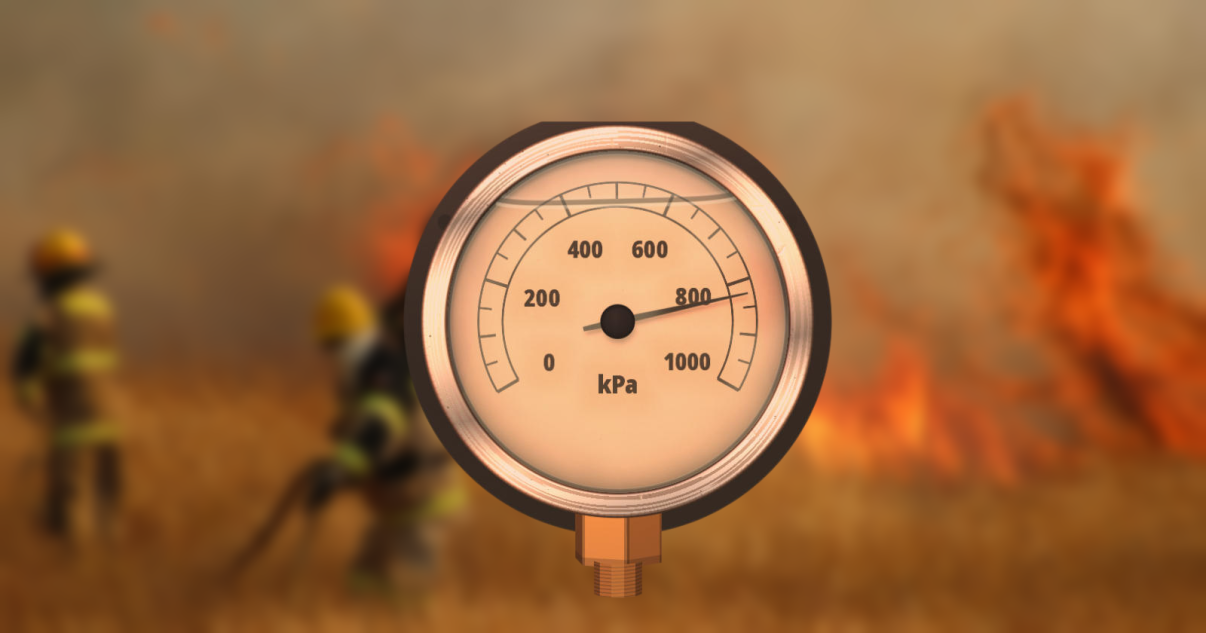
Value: kPa 825
